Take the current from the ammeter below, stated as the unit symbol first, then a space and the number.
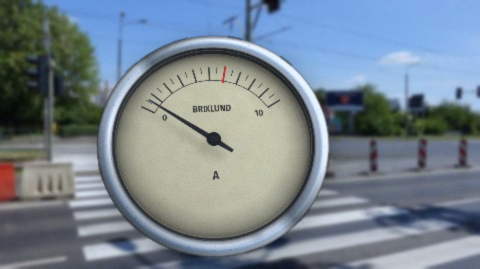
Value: A 0.5
